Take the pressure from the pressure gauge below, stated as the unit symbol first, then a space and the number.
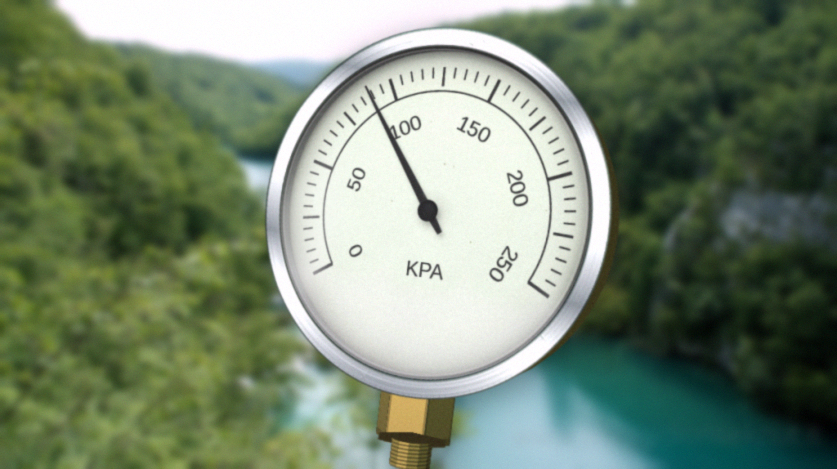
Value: kPa 90
